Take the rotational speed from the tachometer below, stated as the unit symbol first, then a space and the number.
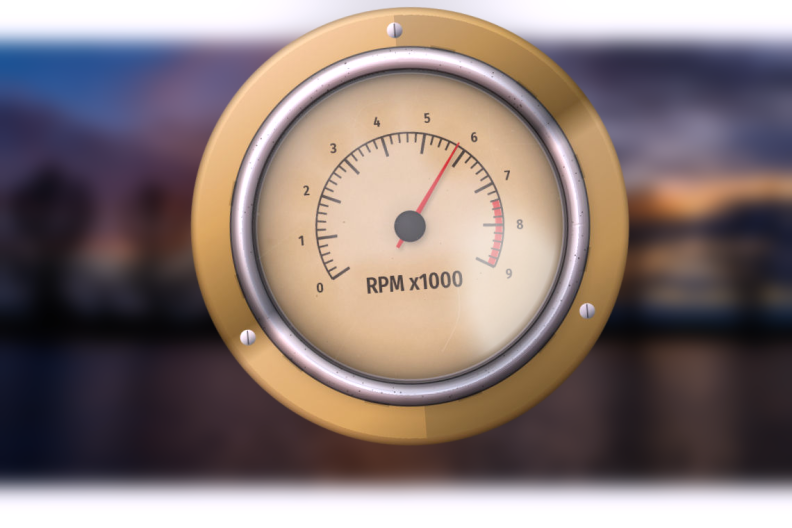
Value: rpm 5800
